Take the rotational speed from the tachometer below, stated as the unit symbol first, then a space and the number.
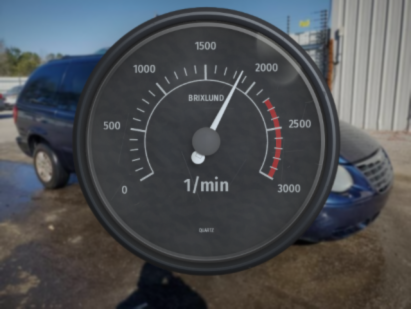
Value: rpm 1850
